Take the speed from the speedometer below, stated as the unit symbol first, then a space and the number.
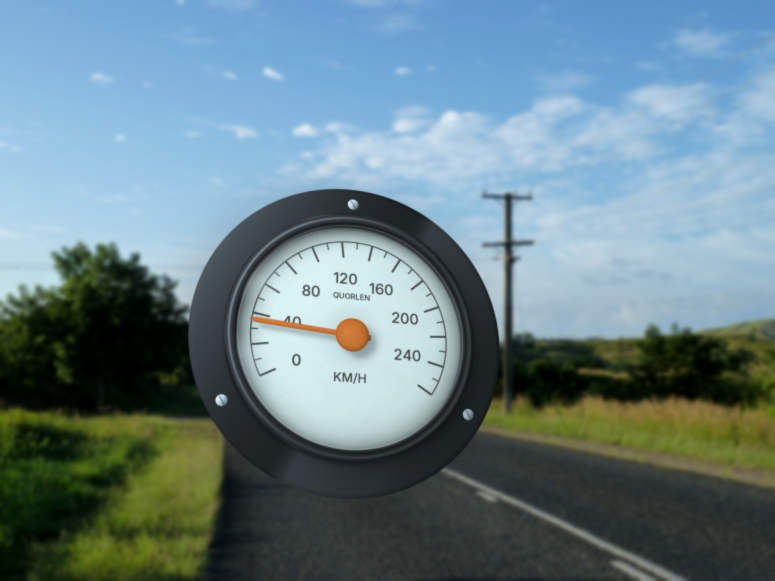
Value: km/h 35
